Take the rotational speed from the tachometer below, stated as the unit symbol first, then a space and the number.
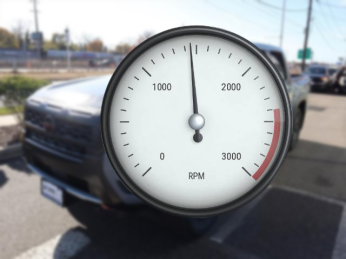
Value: rpm 1450
